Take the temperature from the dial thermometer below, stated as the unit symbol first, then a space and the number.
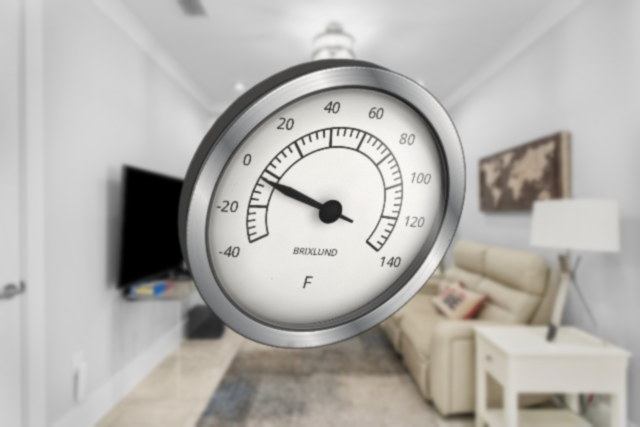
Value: °F -4
